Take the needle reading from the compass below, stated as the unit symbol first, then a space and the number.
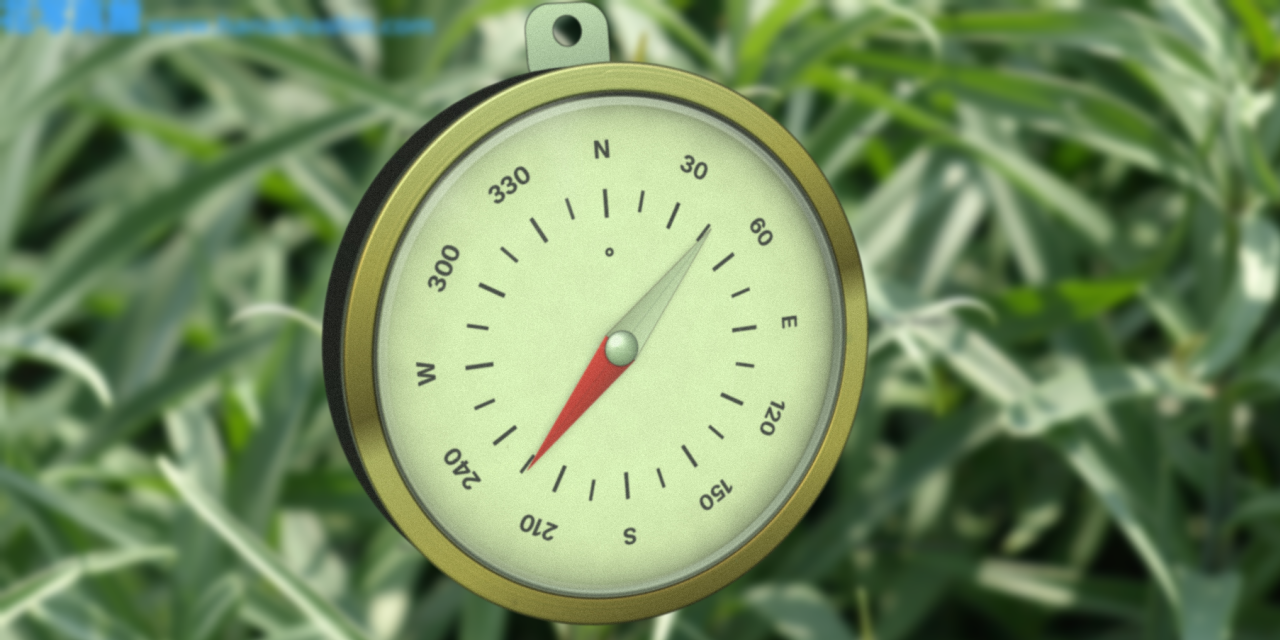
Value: ° 225
